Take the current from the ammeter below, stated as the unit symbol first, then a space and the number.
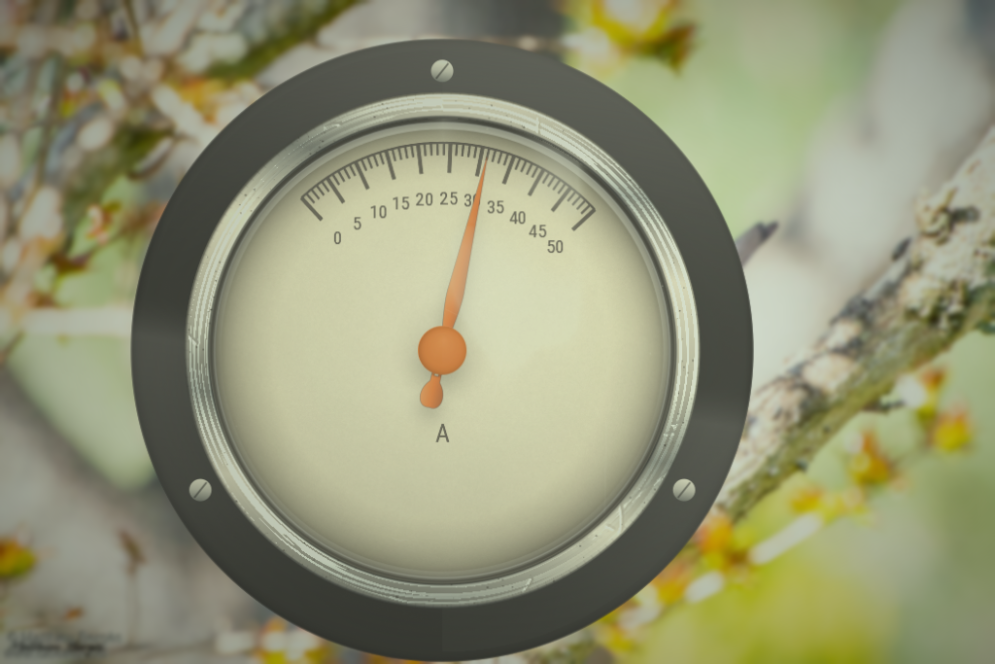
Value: A 31
